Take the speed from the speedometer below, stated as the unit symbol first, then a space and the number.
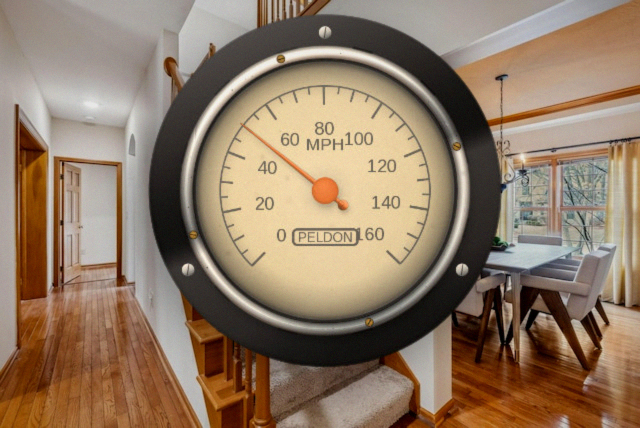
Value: mph 50
